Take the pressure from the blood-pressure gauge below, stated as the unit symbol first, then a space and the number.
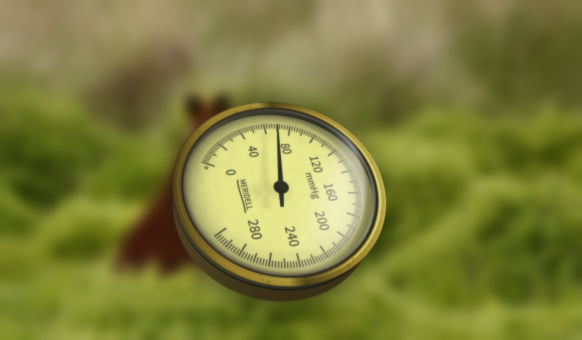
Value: mmHg 70
